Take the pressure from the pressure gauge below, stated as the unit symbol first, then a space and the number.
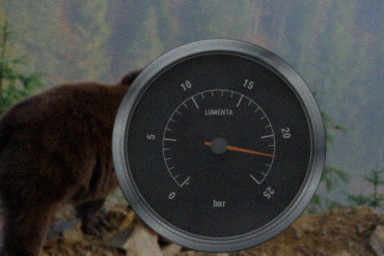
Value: bar 22
